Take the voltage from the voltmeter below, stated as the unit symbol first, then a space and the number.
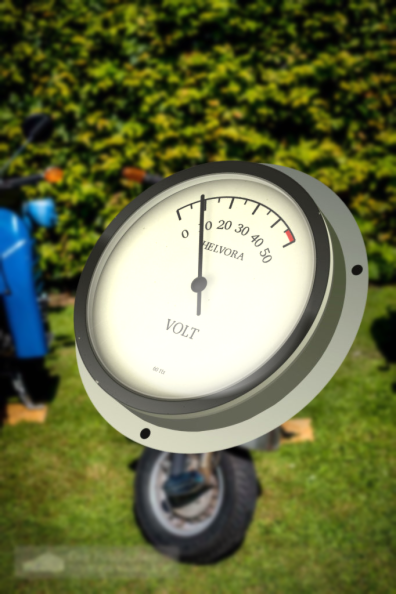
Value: V 10
